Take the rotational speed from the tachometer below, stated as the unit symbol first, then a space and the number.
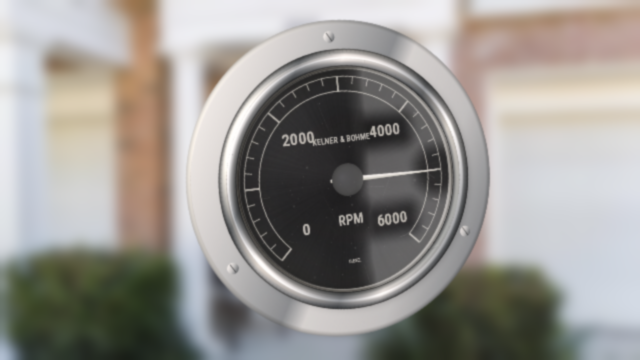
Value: rpm 5000
